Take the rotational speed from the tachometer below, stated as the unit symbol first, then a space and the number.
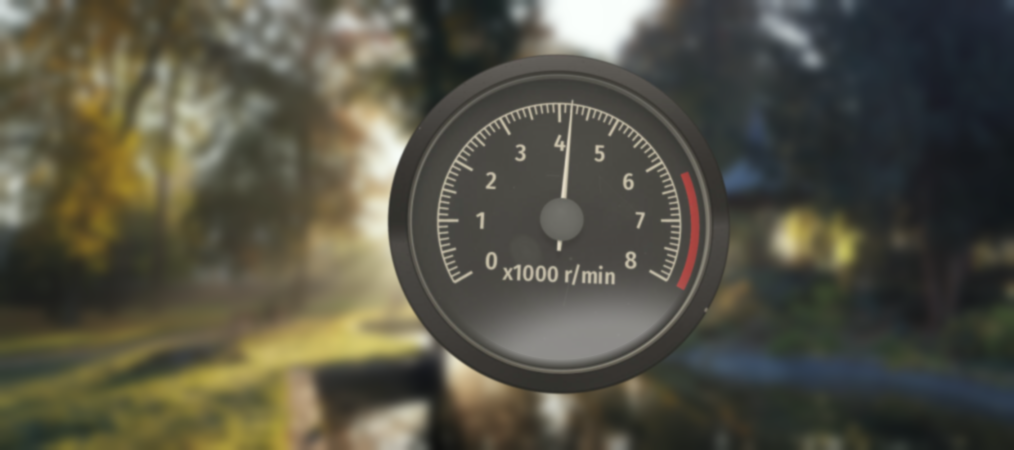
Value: rpm 4200
